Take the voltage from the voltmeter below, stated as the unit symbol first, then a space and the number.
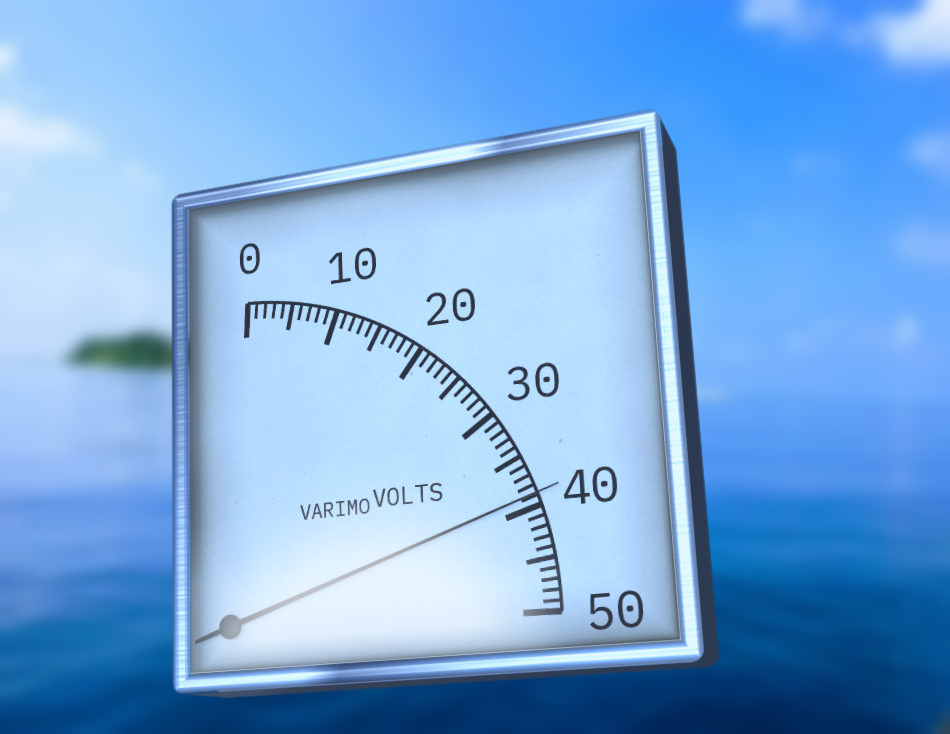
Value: V 39
